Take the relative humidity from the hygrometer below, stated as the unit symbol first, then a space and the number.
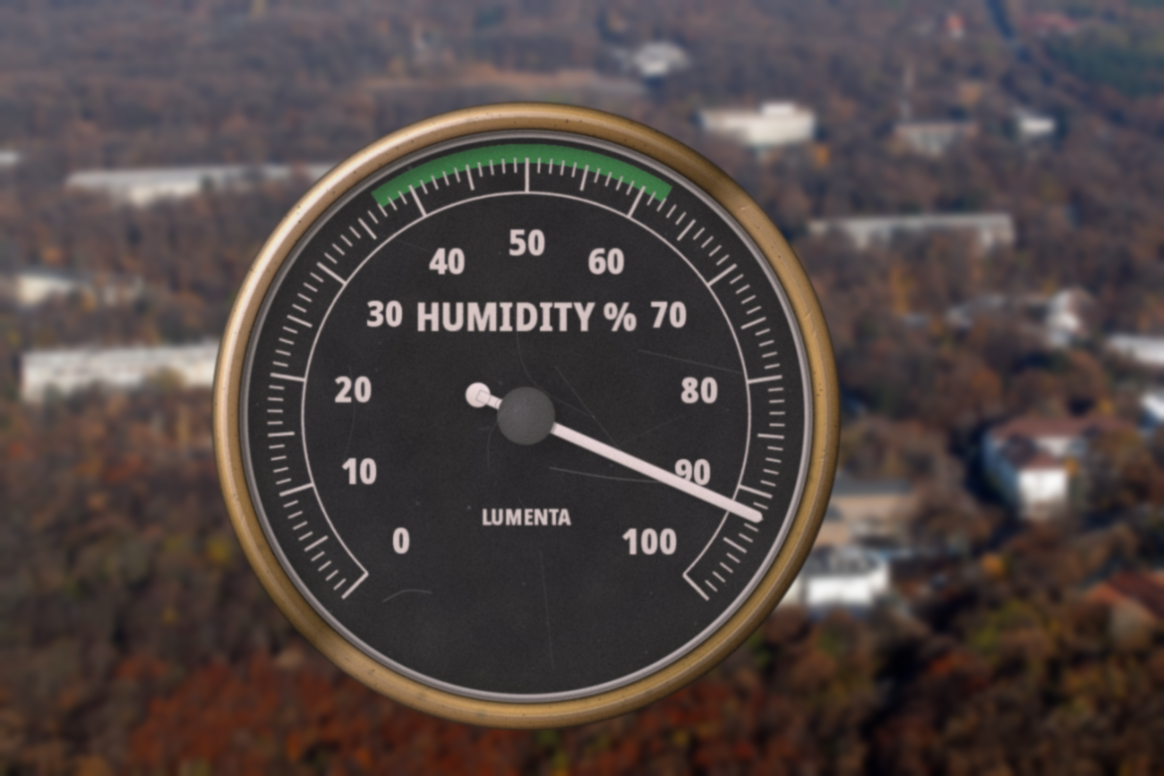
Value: % 92
